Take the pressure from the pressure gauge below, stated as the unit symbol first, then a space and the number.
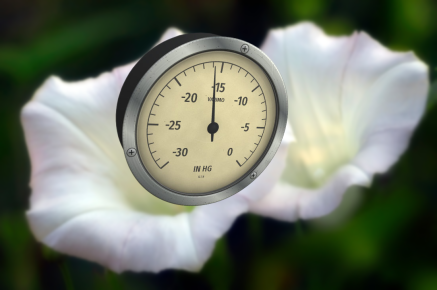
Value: inHg -16
